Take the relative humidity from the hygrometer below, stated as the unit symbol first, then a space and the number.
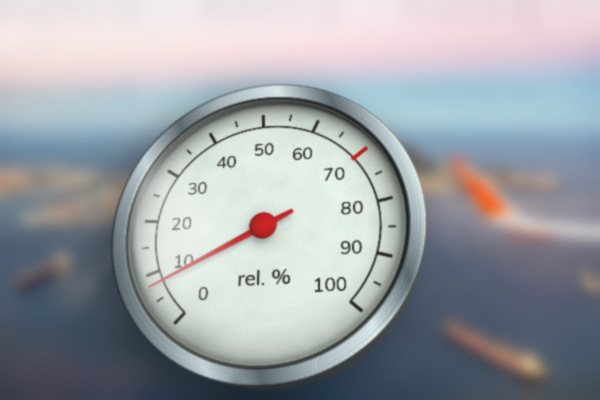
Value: % 7.5
